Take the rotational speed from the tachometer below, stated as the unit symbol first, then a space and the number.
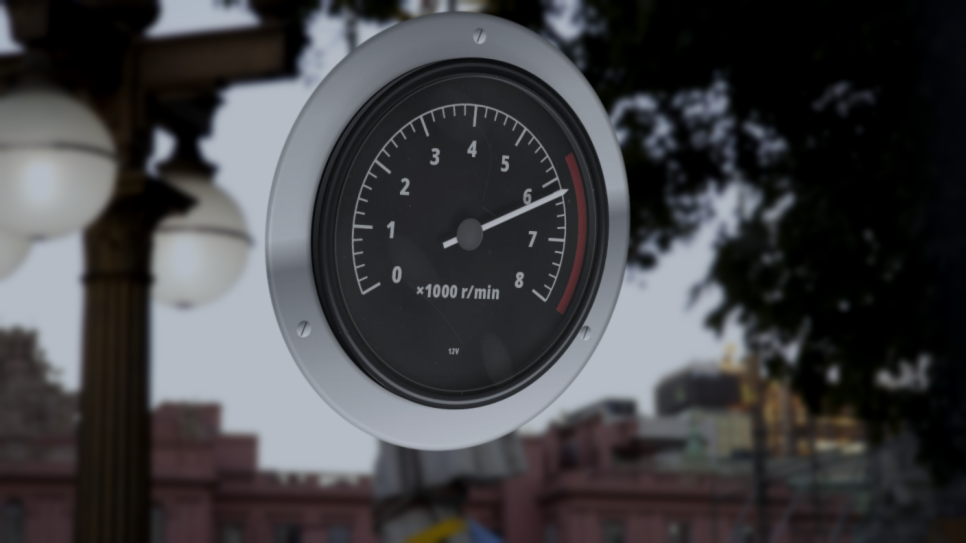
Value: rpm 6200
